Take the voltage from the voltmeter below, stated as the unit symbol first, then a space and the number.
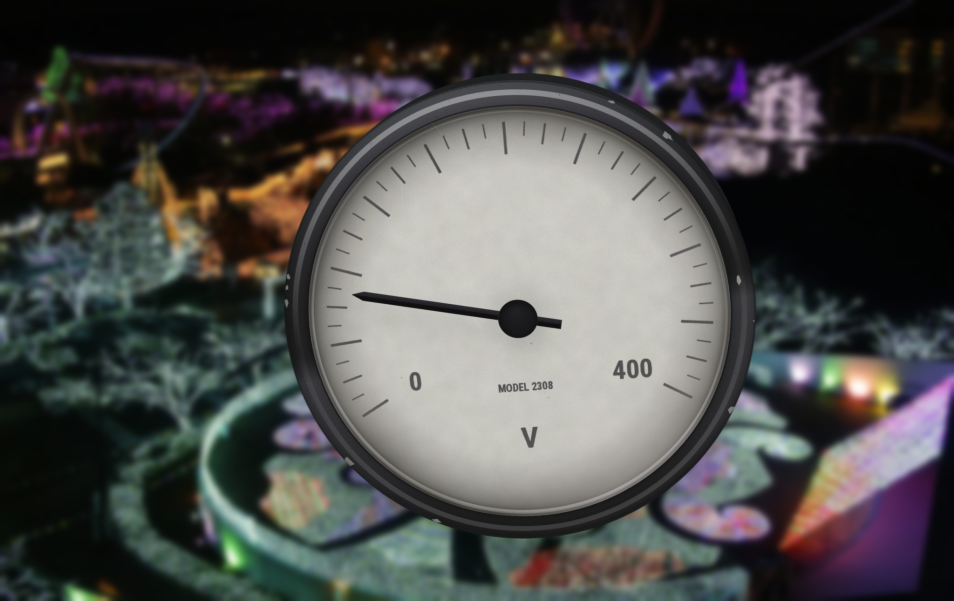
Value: V 70
